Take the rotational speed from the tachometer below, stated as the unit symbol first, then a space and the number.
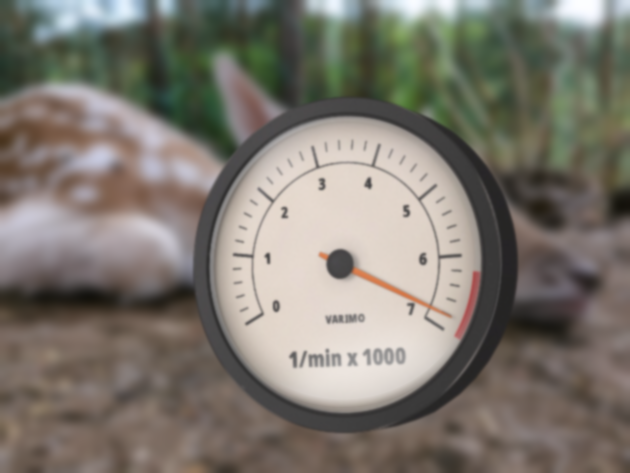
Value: rpm 6800
